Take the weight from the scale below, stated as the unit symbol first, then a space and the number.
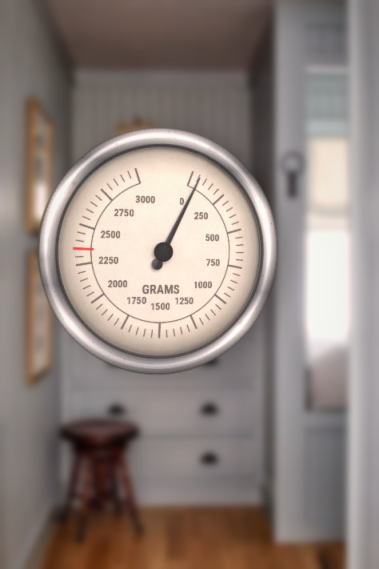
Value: g 50
